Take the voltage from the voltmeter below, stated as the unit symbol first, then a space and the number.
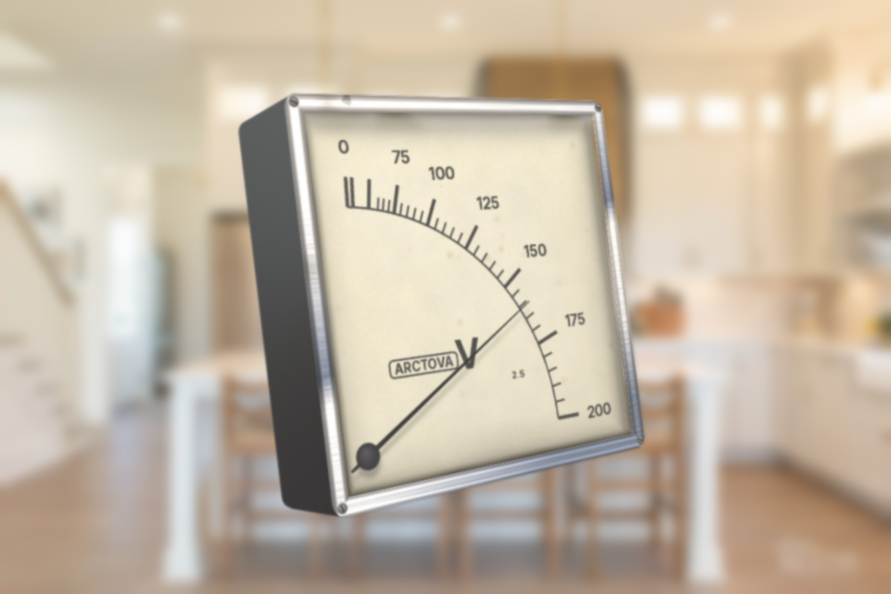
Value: V 160
